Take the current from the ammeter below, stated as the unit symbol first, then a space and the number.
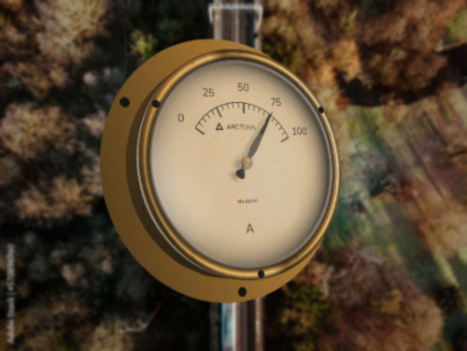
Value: A 75
